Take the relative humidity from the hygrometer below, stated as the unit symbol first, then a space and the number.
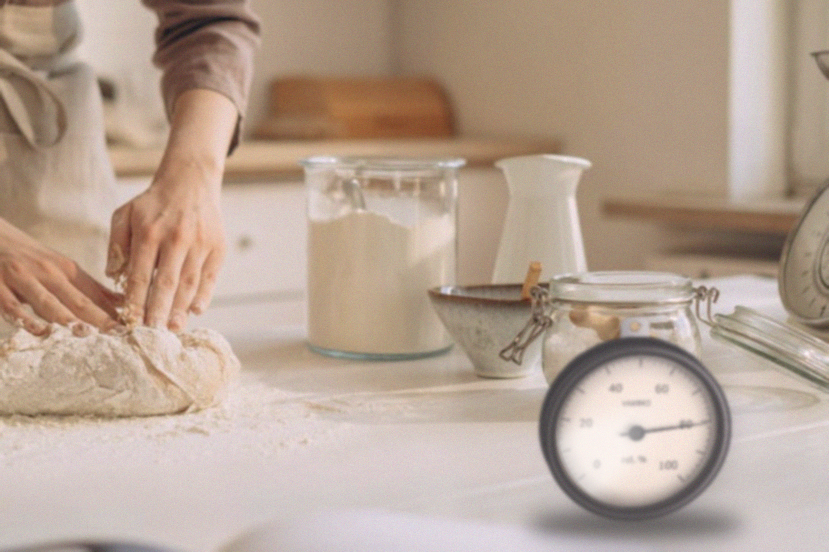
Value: % 80
